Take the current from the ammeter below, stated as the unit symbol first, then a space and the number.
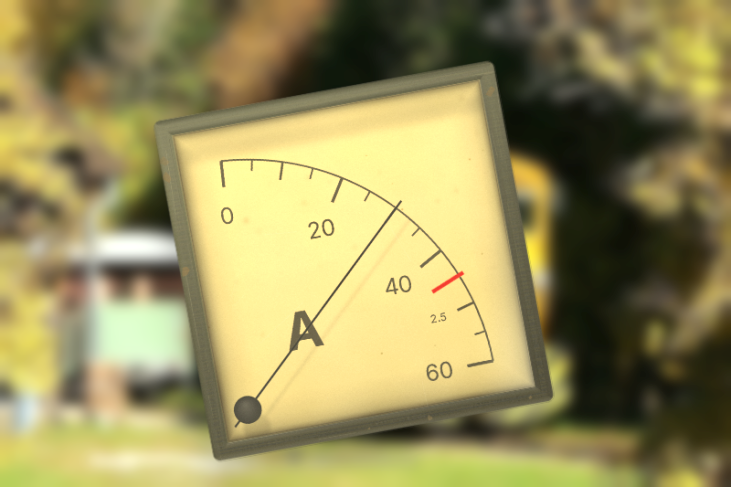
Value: A 30
